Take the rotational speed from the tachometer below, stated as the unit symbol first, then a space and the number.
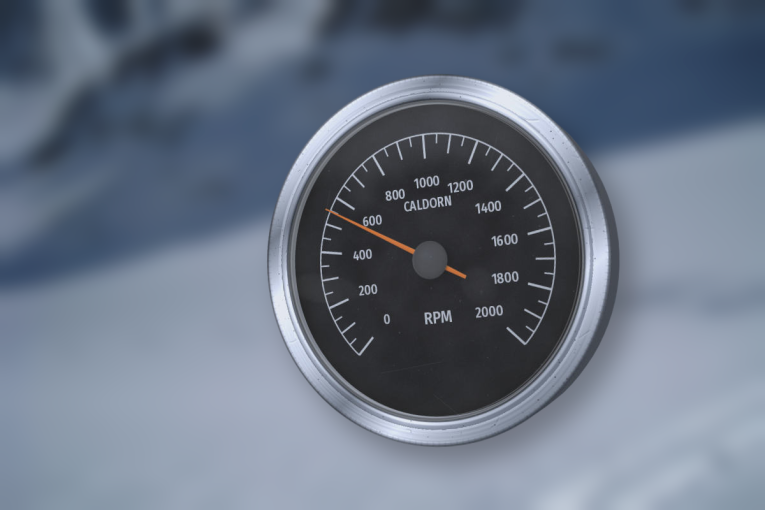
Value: rpm 550
